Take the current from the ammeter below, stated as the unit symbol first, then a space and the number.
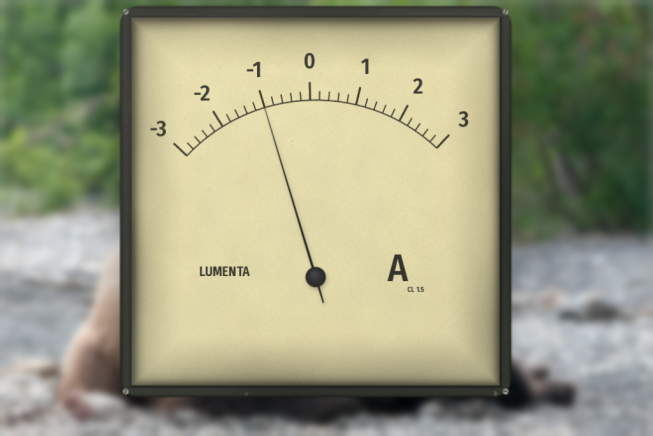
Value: A -1
